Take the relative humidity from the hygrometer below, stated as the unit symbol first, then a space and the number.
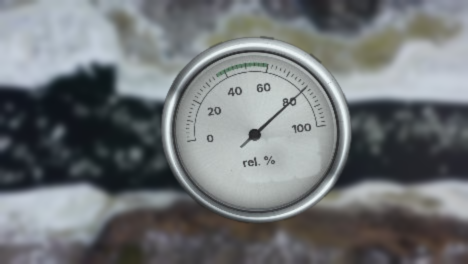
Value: % 80
